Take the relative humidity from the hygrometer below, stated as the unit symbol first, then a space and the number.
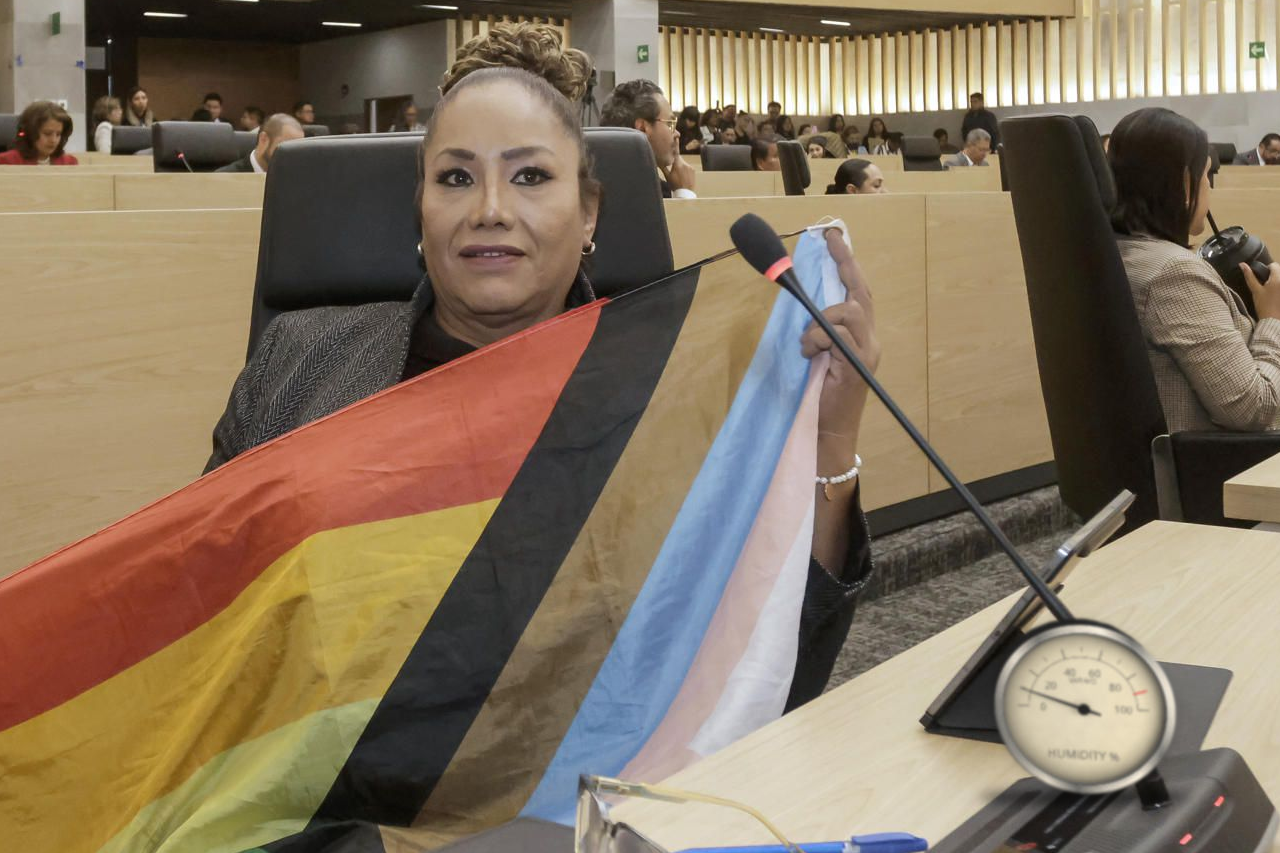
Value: % 10
